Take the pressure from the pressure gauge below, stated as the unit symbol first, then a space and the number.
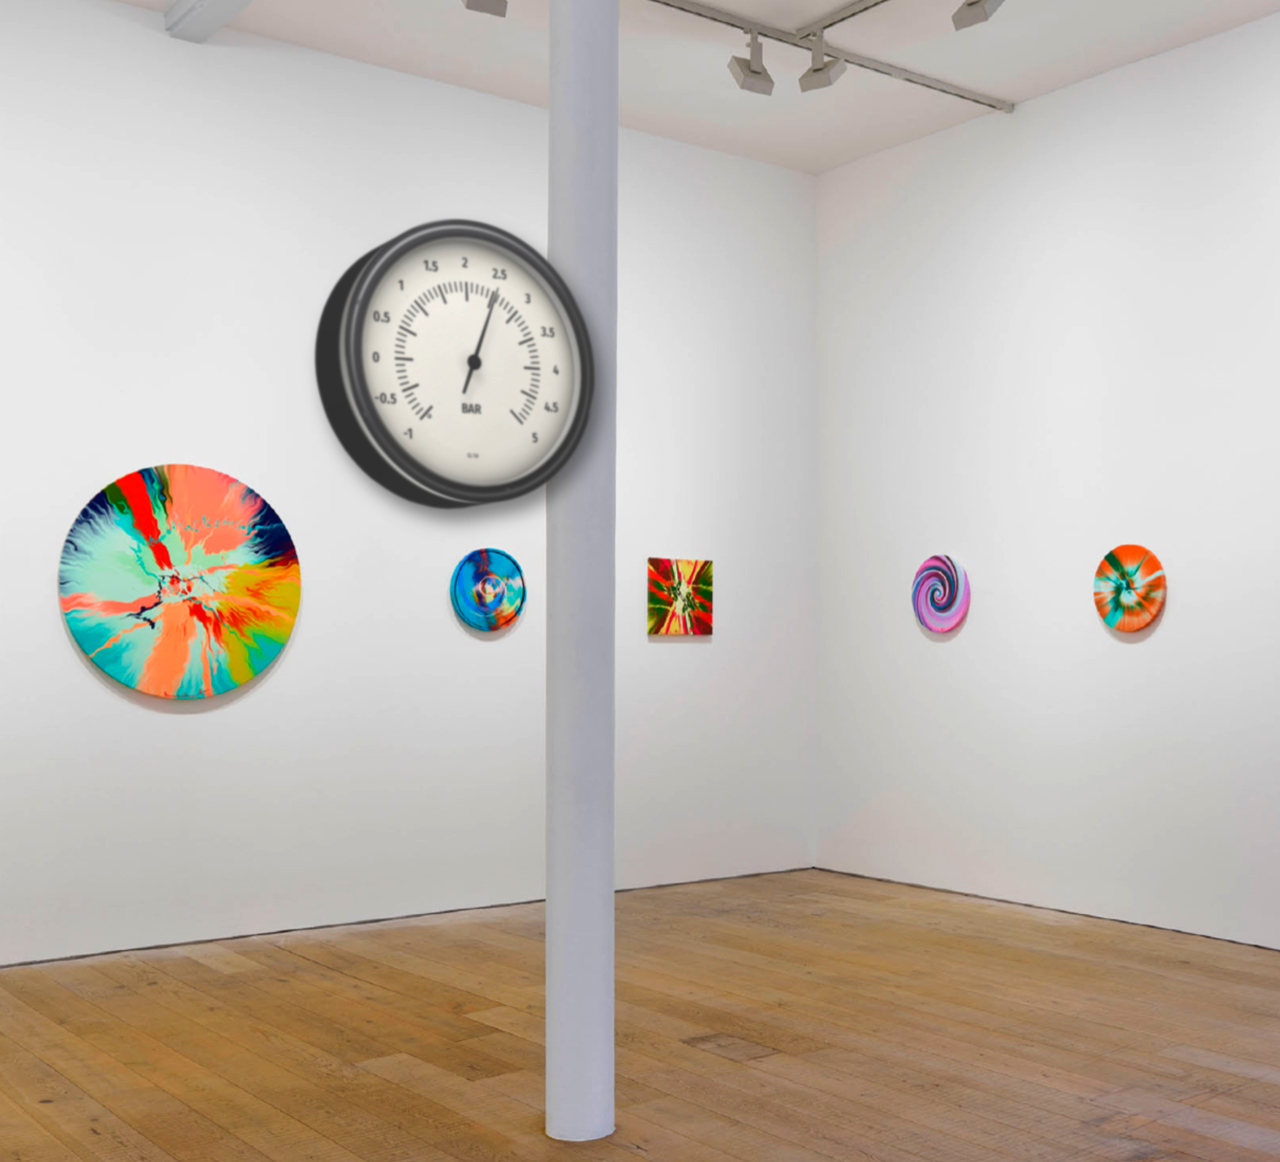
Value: bar 2.5
